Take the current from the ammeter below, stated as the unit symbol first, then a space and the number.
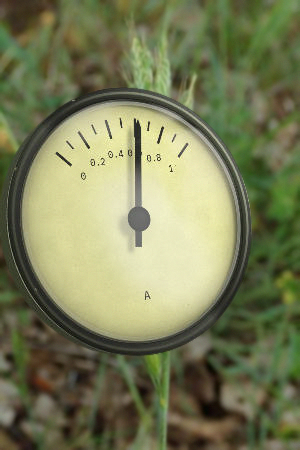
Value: A 0.6
